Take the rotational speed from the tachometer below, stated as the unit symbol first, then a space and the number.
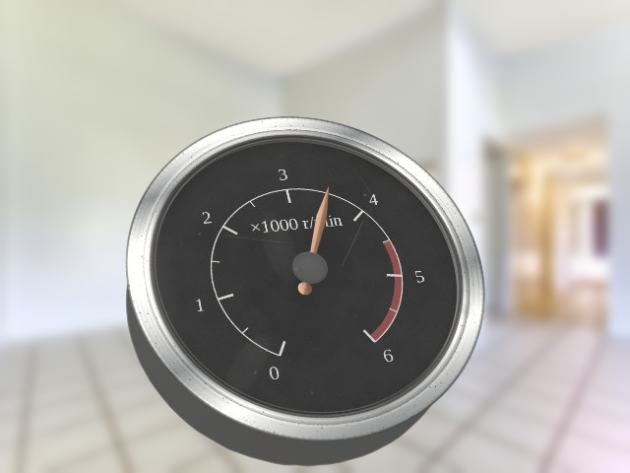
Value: rpm 3500
